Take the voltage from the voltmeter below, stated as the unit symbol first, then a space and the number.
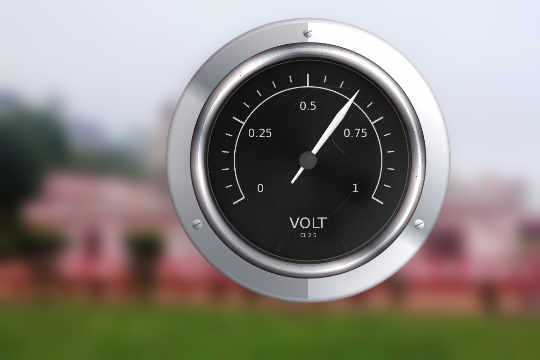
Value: V 0.65
